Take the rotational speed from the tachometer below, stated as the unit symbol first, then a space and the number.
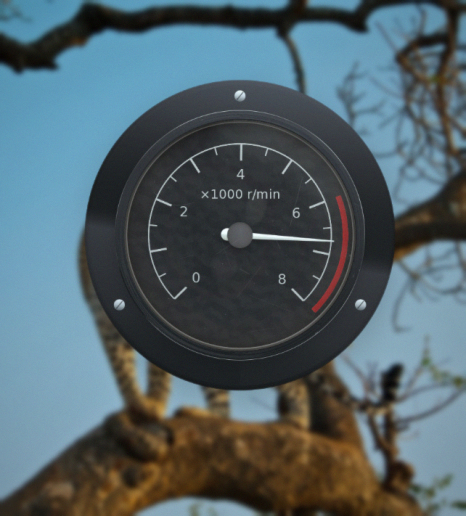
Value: rpm 6750
